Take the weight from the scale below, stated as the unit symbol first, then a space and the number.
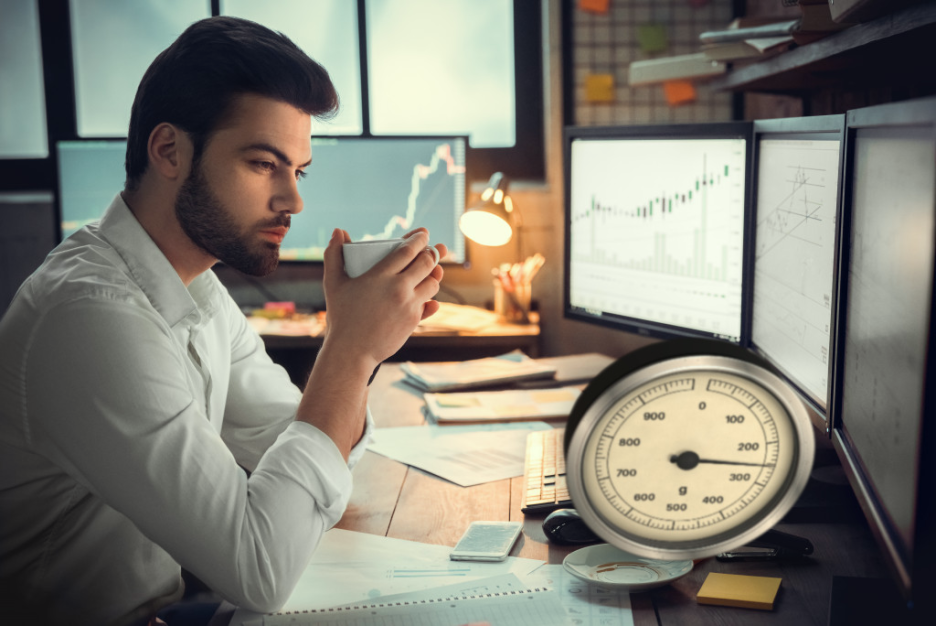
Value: g 250
